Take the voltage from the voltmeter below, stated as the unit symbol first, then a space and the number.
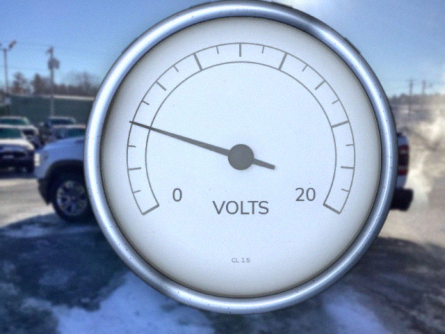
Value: V 4
